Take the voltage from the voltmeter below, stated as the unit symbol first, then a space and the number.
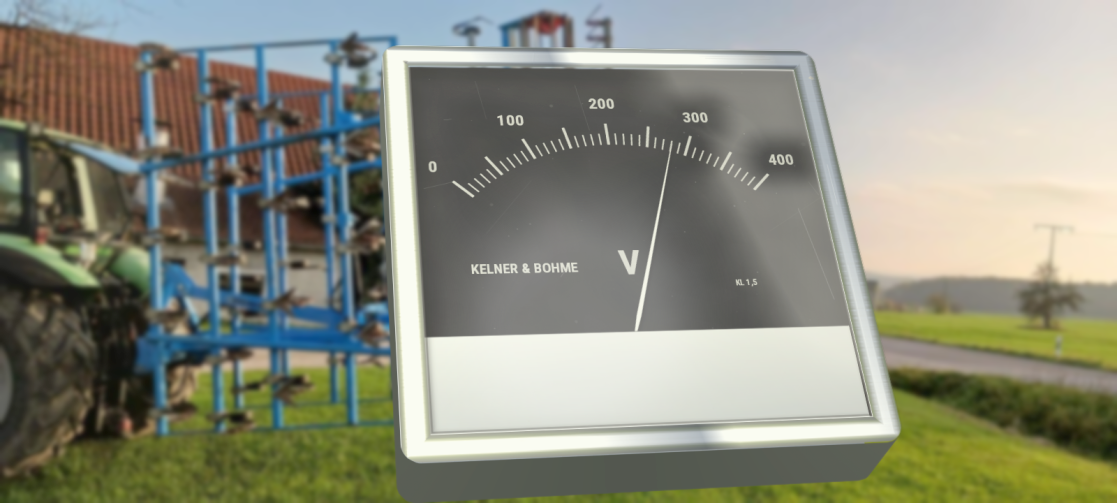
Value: V 280
